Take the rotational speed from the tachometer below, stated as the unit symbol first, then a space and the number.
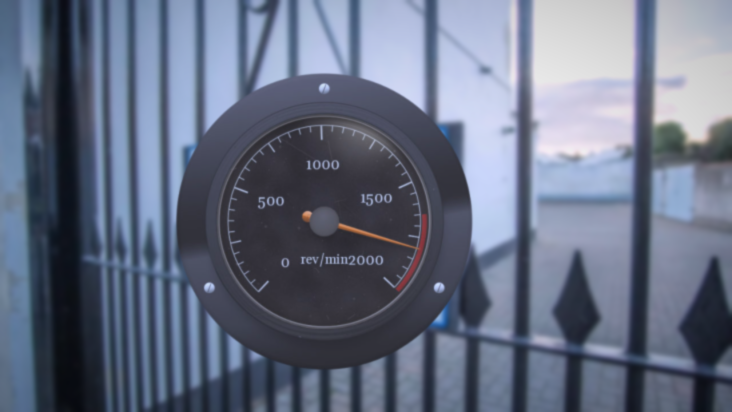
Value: rpm 1800
